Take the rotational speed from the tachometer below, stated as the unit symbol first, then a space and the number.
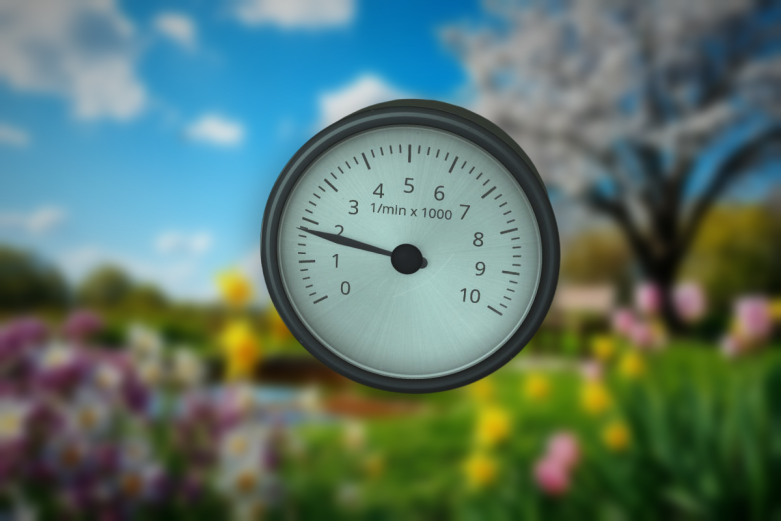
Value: rpm 1800
